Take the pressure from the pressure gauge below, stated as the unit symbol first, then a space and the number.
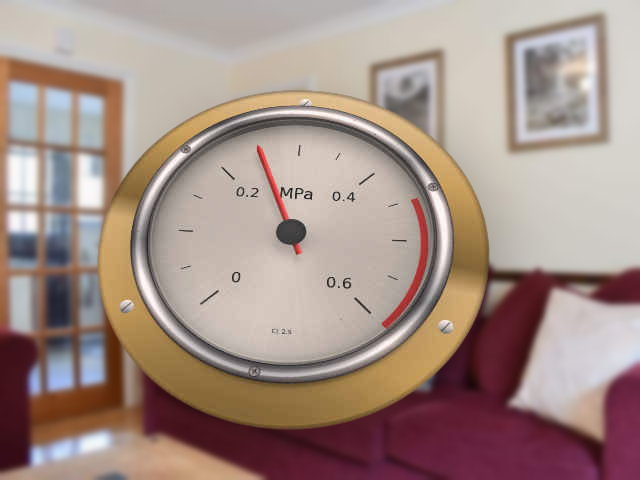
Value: MPa 0.25
